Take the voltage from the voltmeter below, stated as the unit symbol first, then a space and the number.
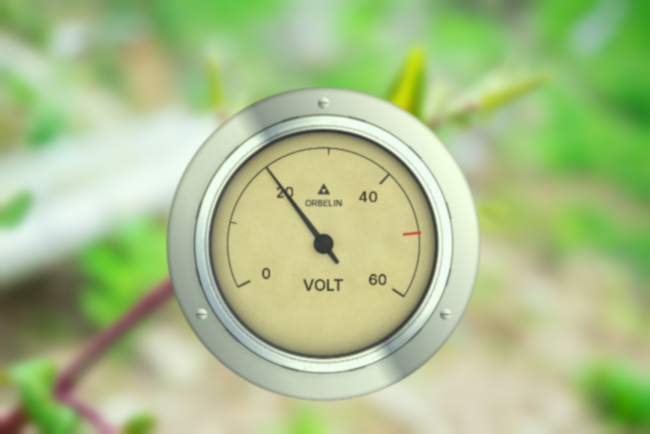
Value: V 20
